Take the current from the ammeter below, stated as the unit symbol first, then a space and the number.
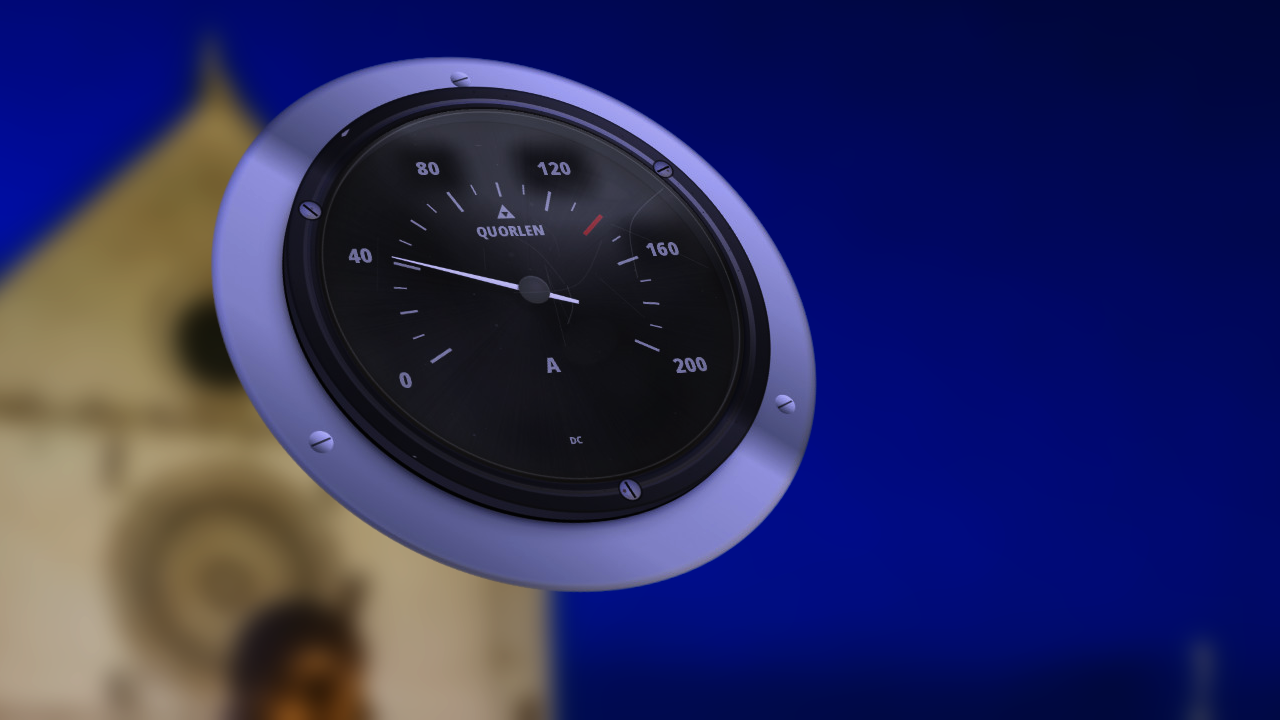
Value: A 40
